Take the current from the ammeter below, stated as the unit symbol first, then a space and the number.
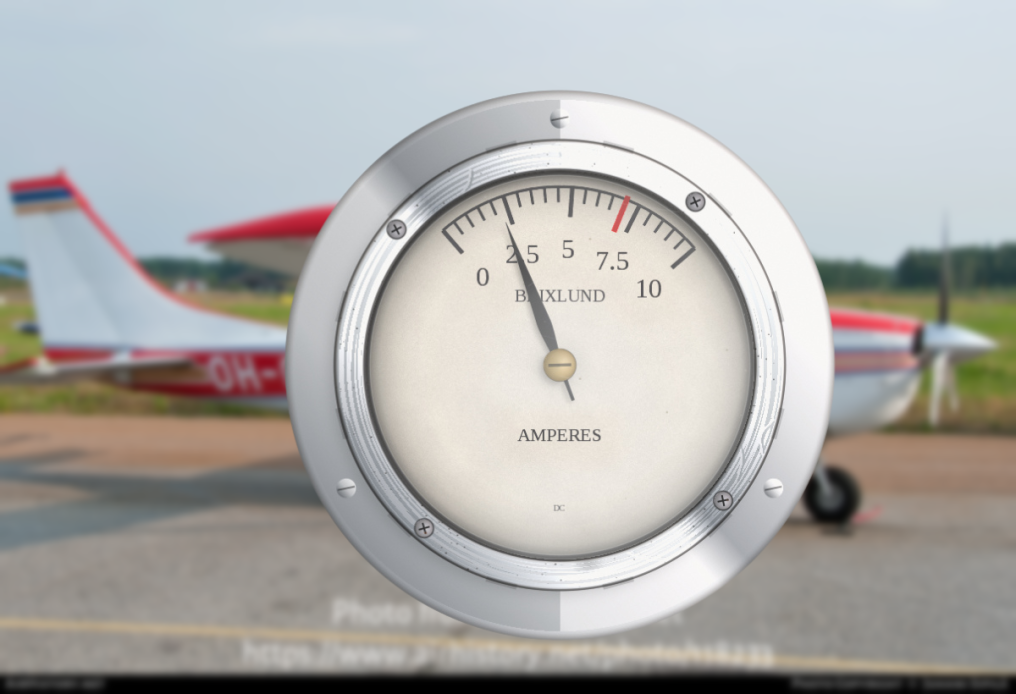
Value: A 2.25
